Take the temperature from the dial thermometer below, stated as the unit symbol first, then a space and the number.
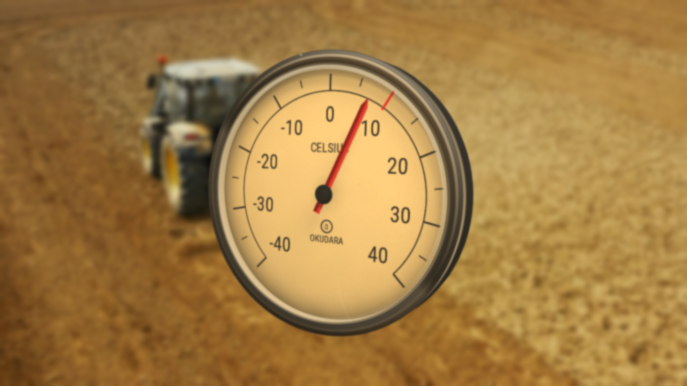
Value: °C 7.5
